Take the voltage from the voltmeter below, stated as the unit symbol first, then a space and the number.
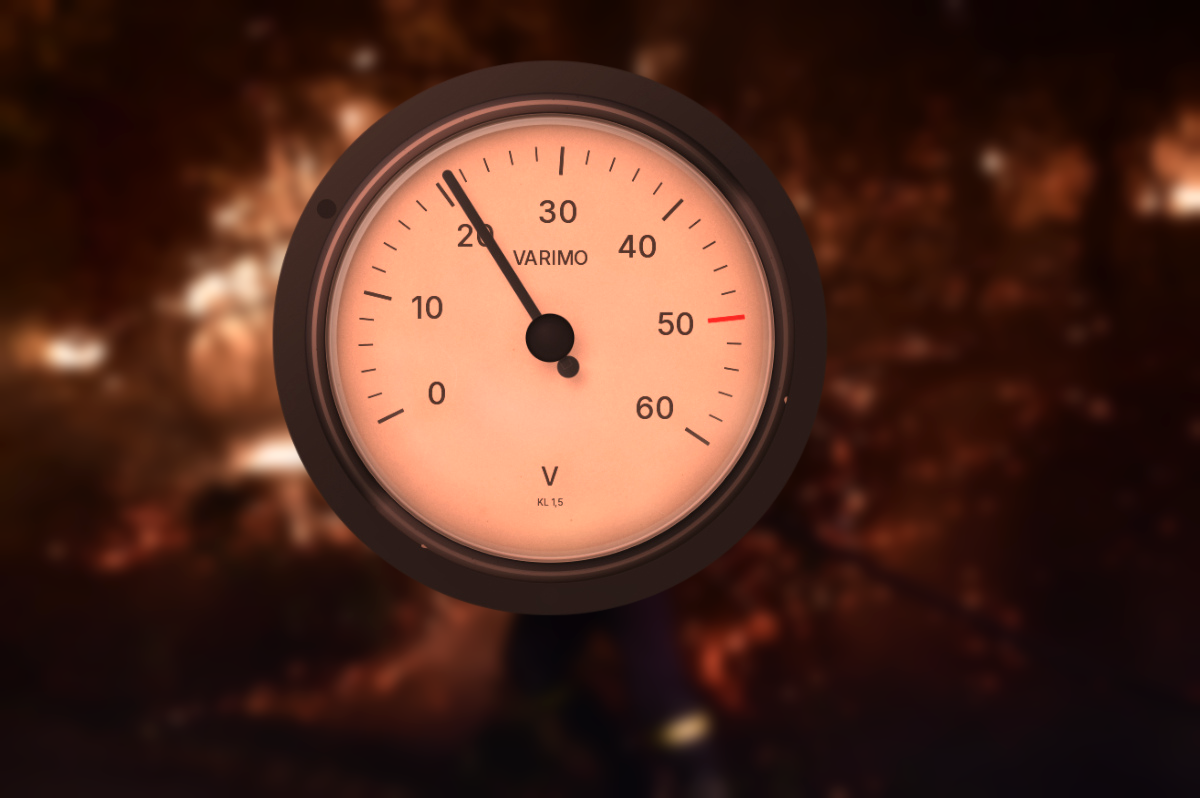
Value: V 21
